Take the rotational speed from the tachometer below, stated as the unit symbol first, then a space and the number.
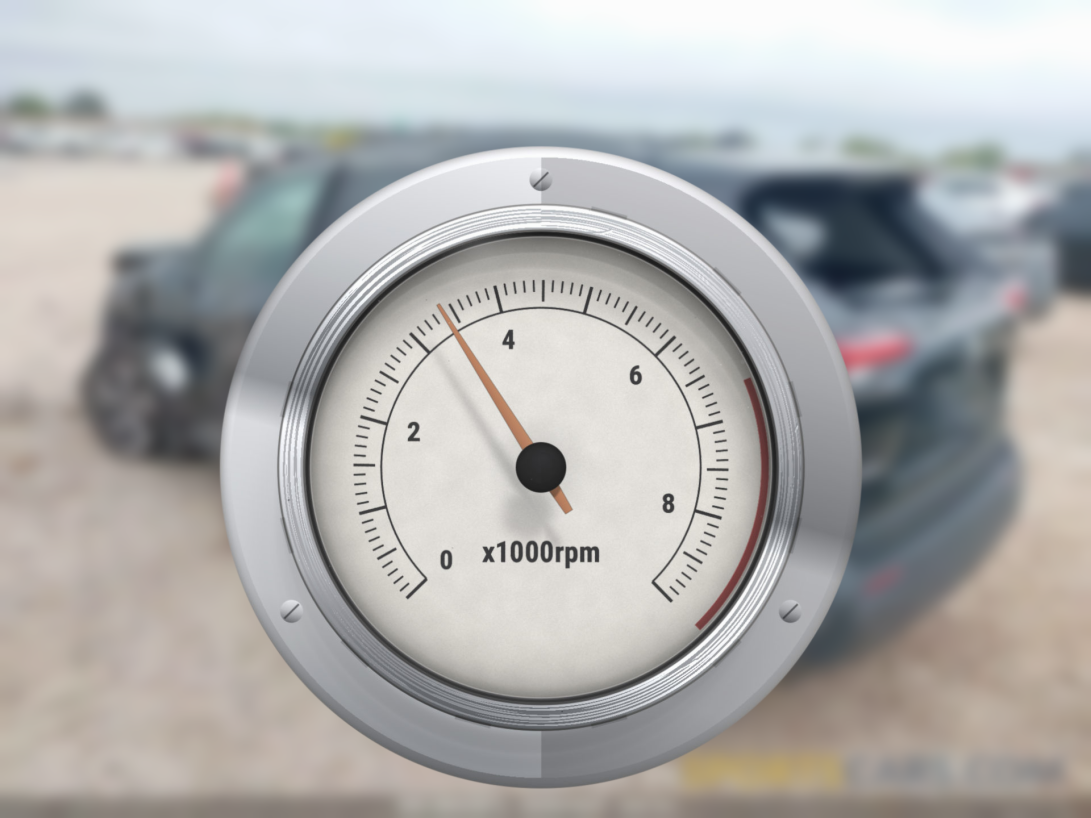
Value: rpm 3400
